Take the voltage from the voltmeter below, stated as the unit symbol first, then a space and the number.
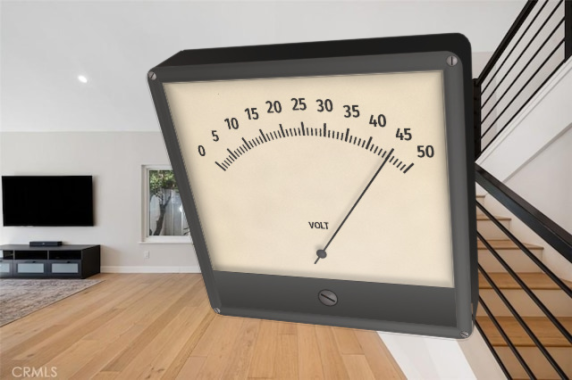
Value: V 45
